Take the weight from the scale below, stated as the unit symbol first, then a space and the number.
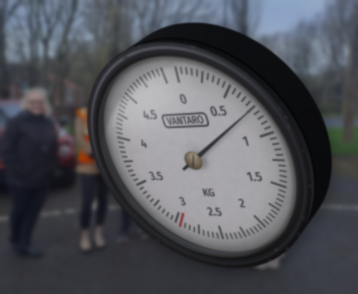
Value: kg 0.75
